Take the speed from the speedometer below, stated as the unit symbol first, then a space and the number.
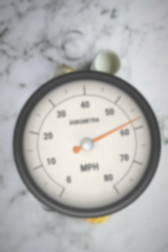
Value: mph 57.5
